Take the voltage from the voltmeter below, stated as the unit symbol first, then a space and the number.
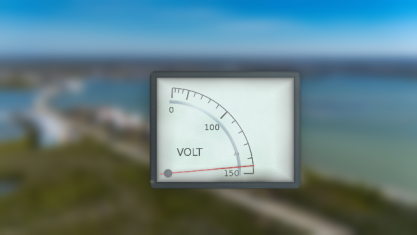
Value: V 145
